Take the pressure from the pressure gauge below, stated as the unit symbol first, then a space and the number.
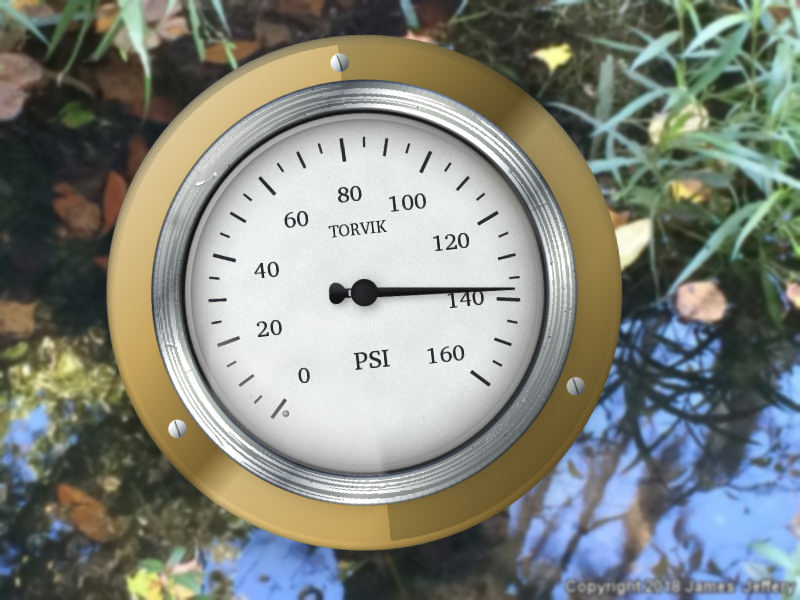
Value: psi 137.5
